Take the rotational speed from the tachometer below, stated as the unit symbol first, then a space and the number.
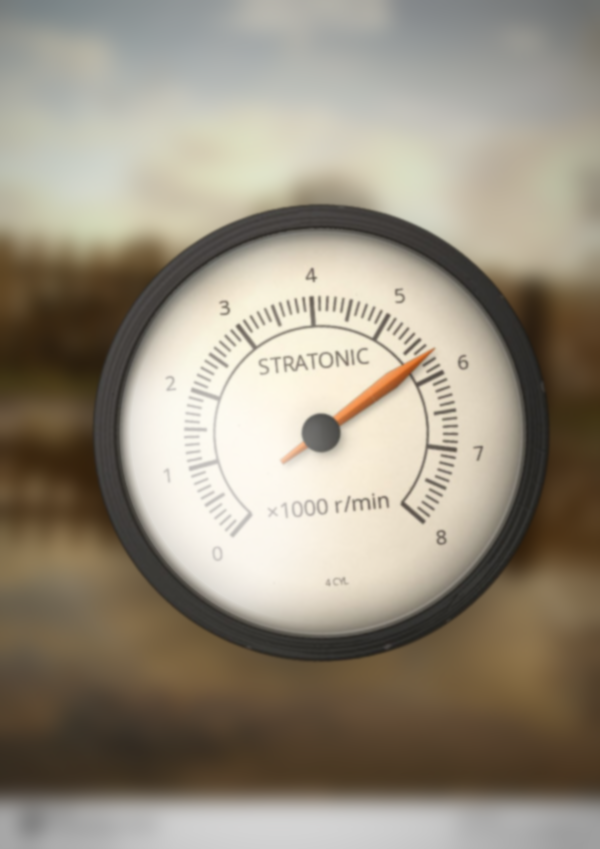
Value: rpm 5700
